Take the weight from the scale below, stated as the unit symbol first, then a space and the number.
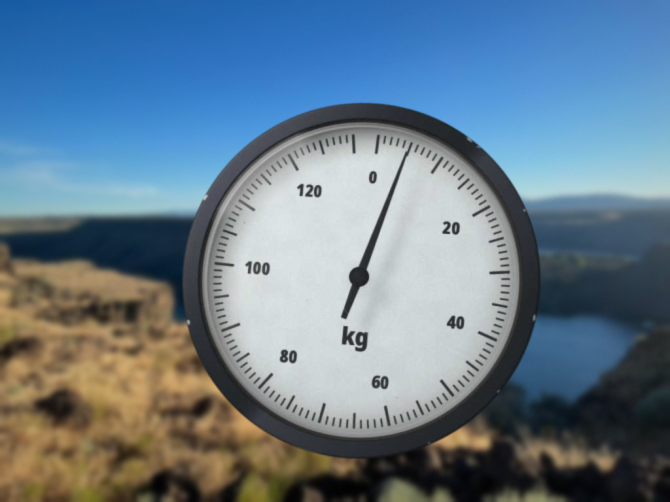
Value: kg 5
